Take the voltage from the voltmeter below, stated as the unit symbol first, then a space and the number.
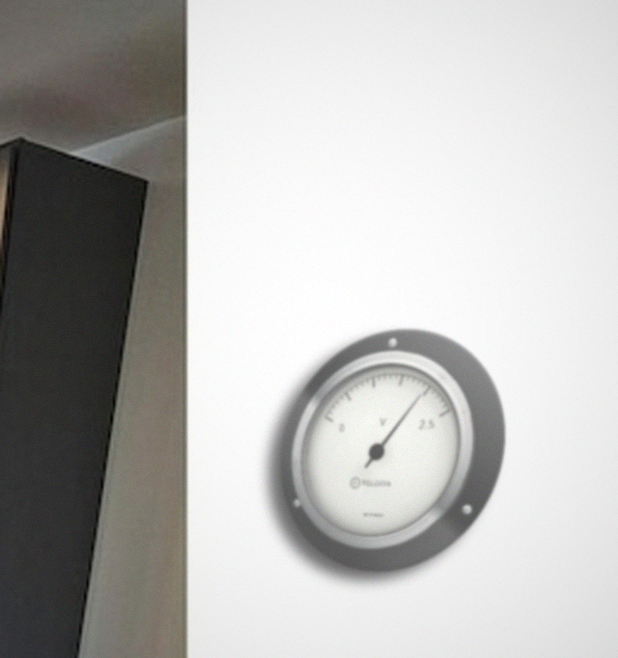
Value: V 2
